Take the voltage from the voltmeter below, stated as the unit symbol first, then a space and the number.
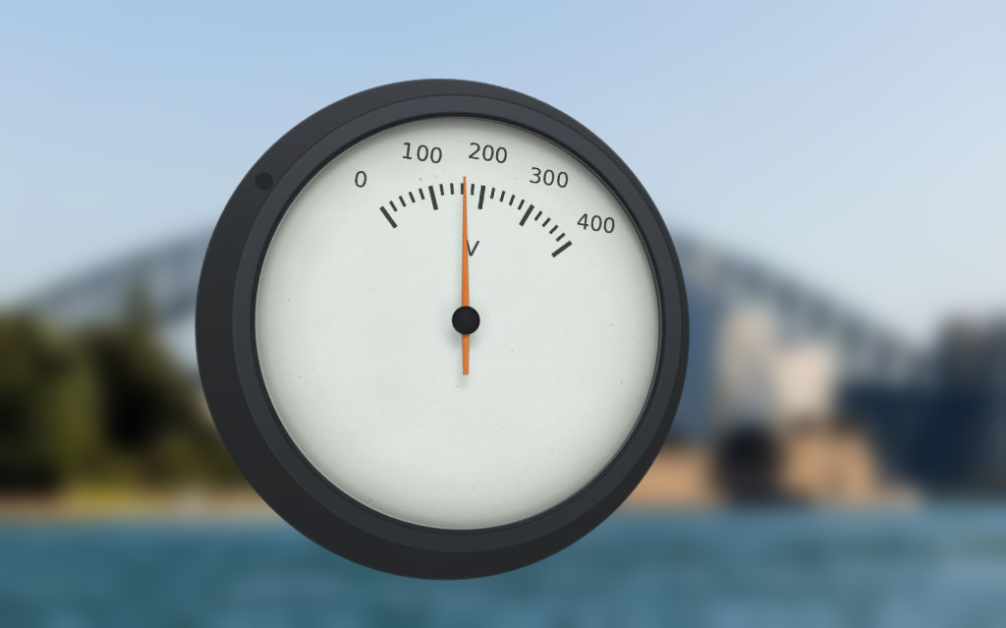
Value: V 160
